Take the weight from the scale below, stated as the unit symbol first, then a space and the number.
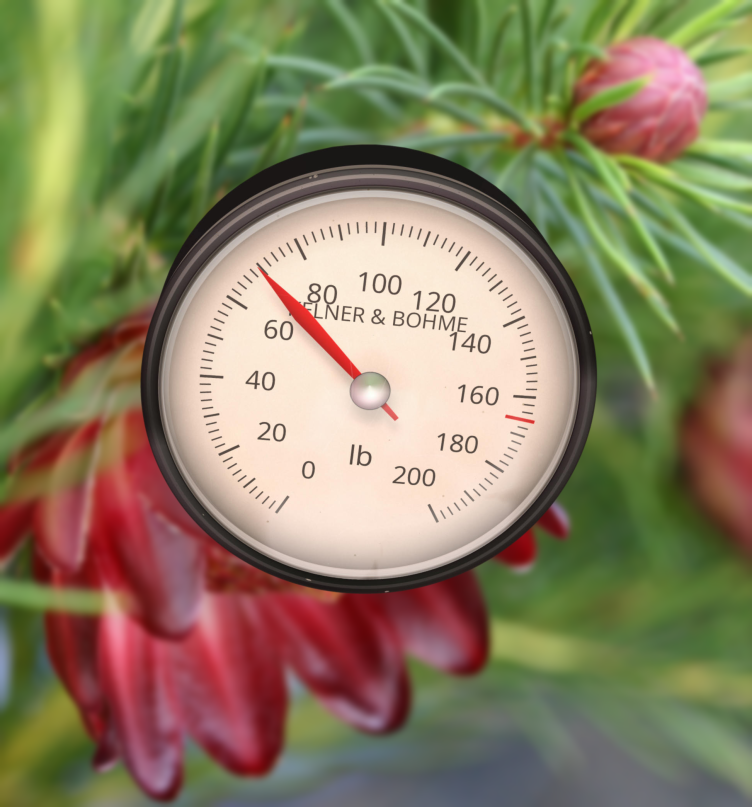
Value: lb 70
